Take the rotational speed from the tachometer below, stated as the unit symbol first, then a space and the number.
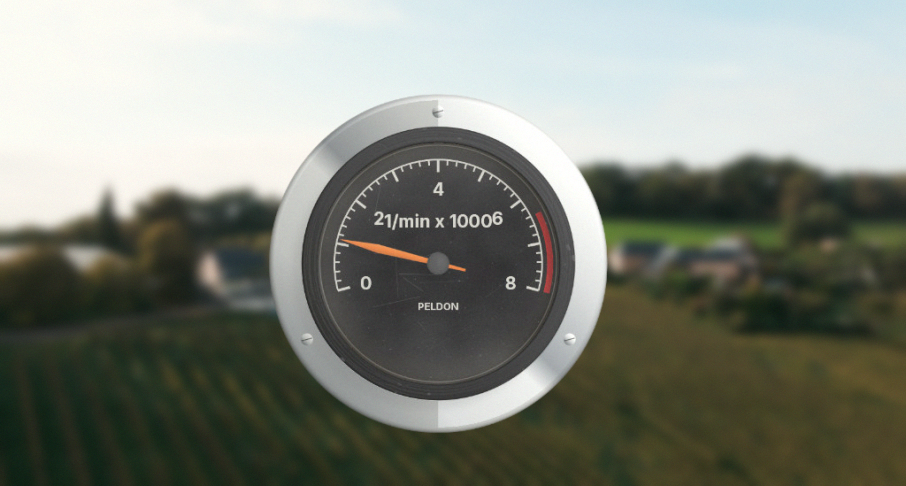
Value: rpm 1100
